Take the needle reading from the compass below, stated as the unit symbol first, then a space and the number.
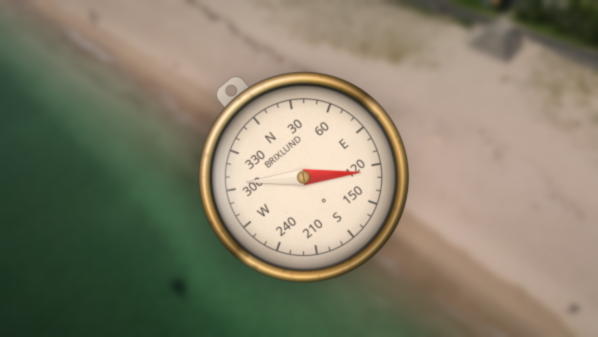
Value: ° 125
